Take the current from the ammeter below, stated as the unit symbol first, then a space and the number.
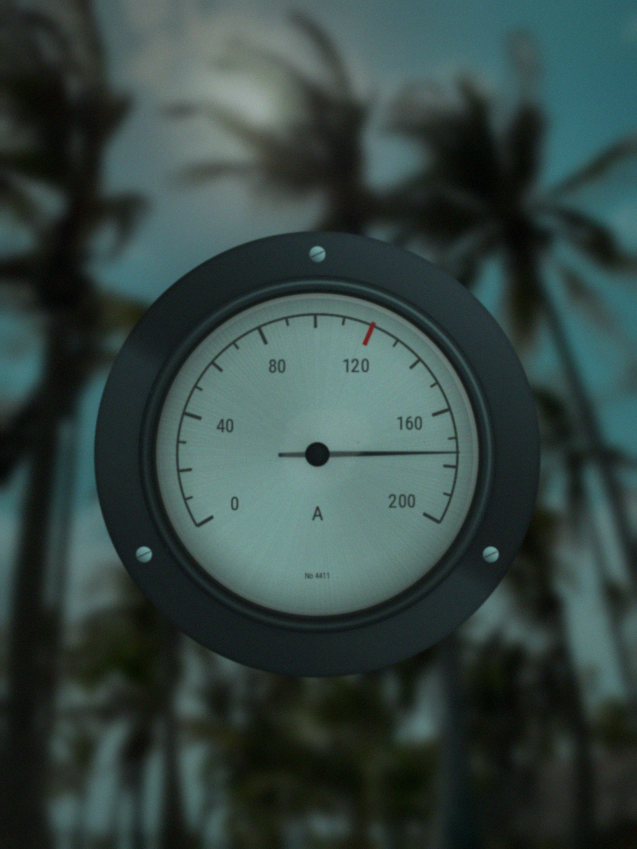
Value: A 175
